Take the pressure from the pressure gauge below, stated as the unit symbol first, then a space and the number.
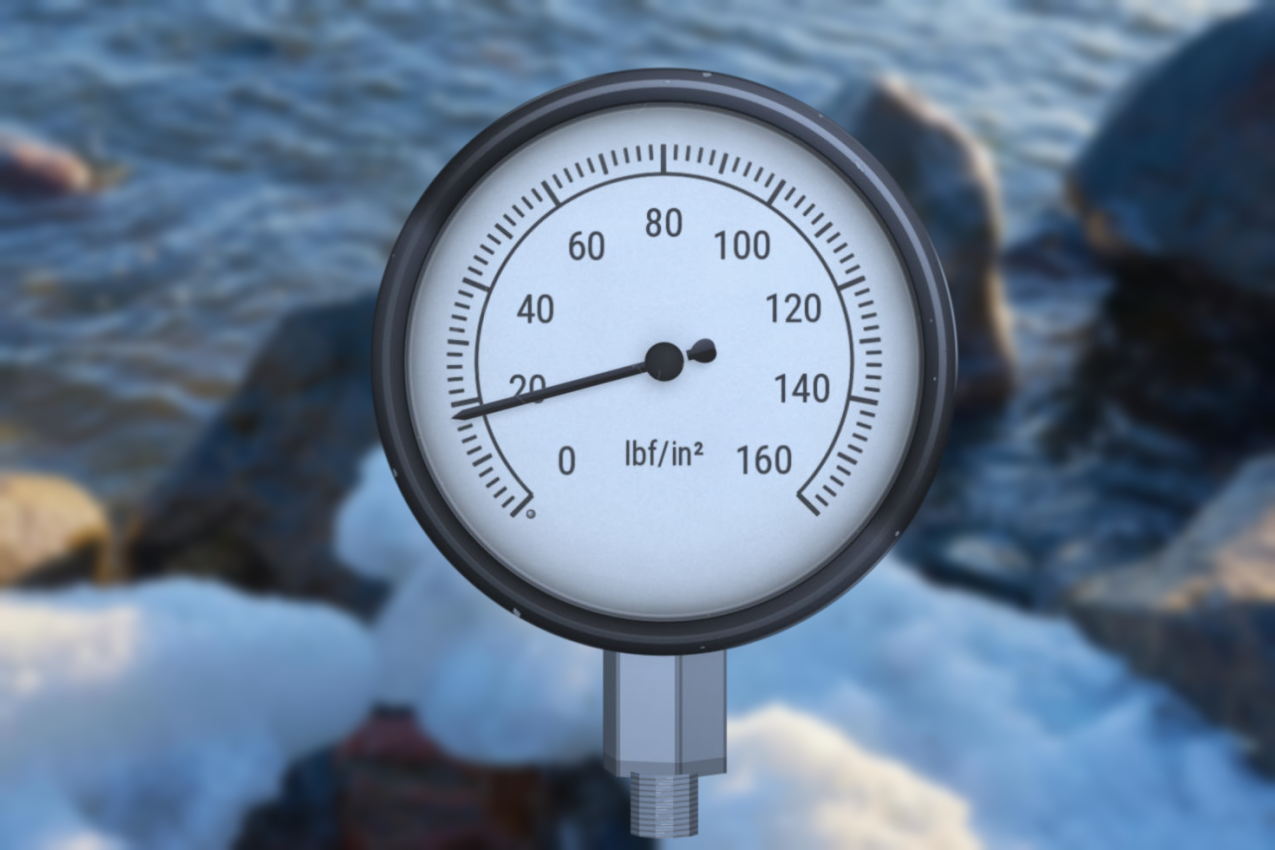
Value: psi 18
